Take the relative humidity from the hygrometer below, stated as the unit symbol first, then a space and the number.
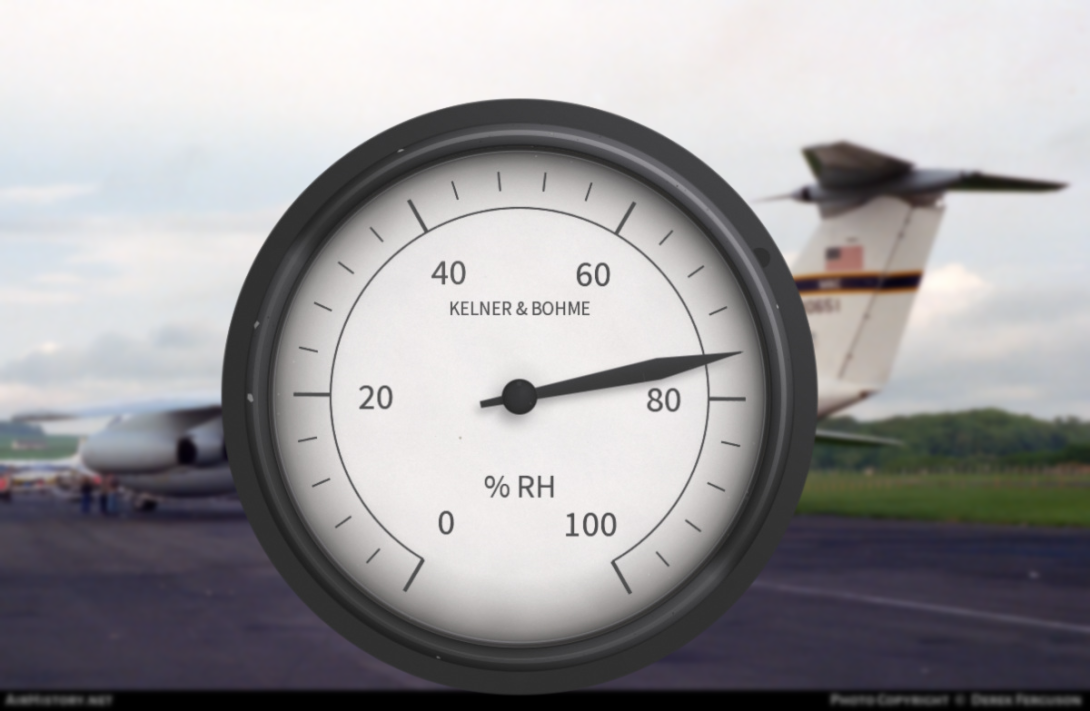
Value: % 76
